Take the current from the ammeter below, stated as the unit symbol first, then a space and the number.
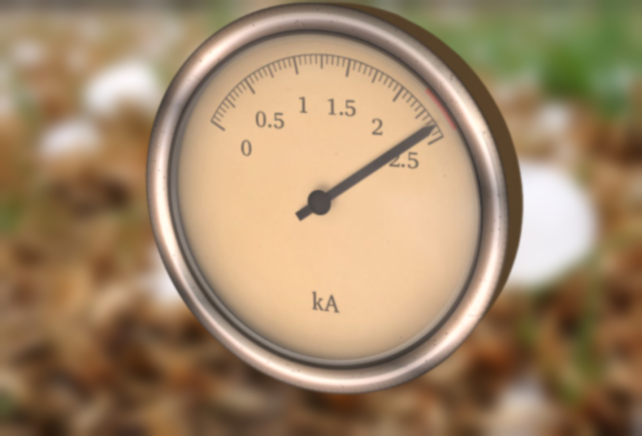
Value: kA 2.4
